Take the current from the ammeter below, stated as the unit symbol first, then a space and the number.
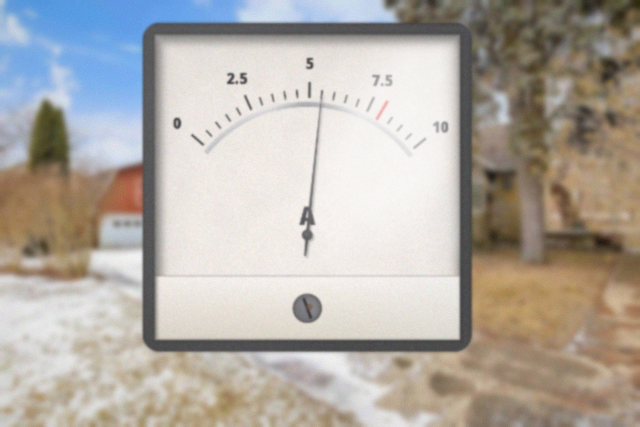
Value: A 5.5
